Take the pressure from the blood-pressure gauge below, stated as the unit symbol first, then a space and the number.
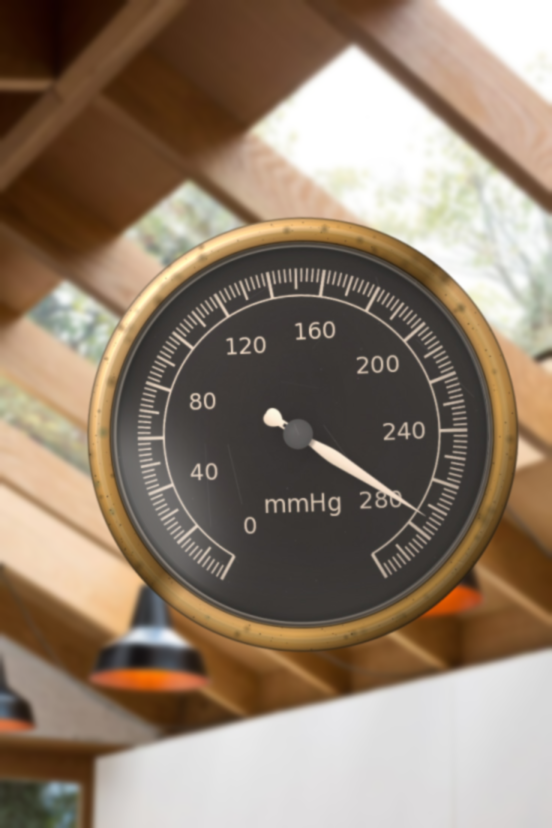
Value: mmHg 274
